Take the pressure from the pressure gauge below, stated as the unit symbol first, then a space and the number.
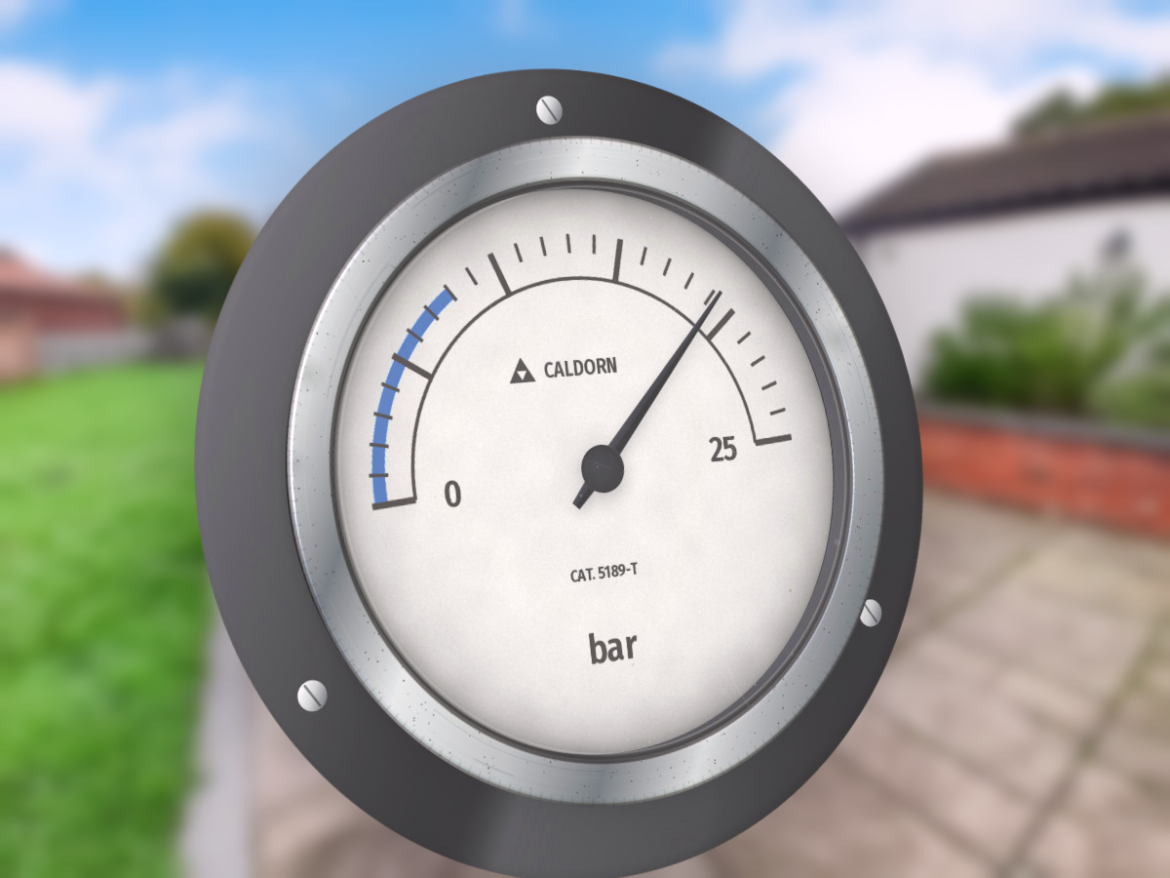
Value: bar 19
